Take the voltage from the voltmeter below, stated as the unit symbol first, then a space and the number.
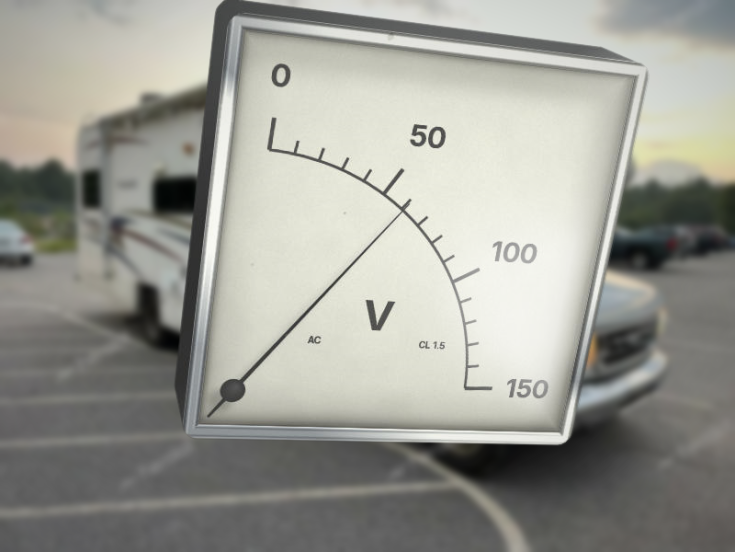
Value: V 60
